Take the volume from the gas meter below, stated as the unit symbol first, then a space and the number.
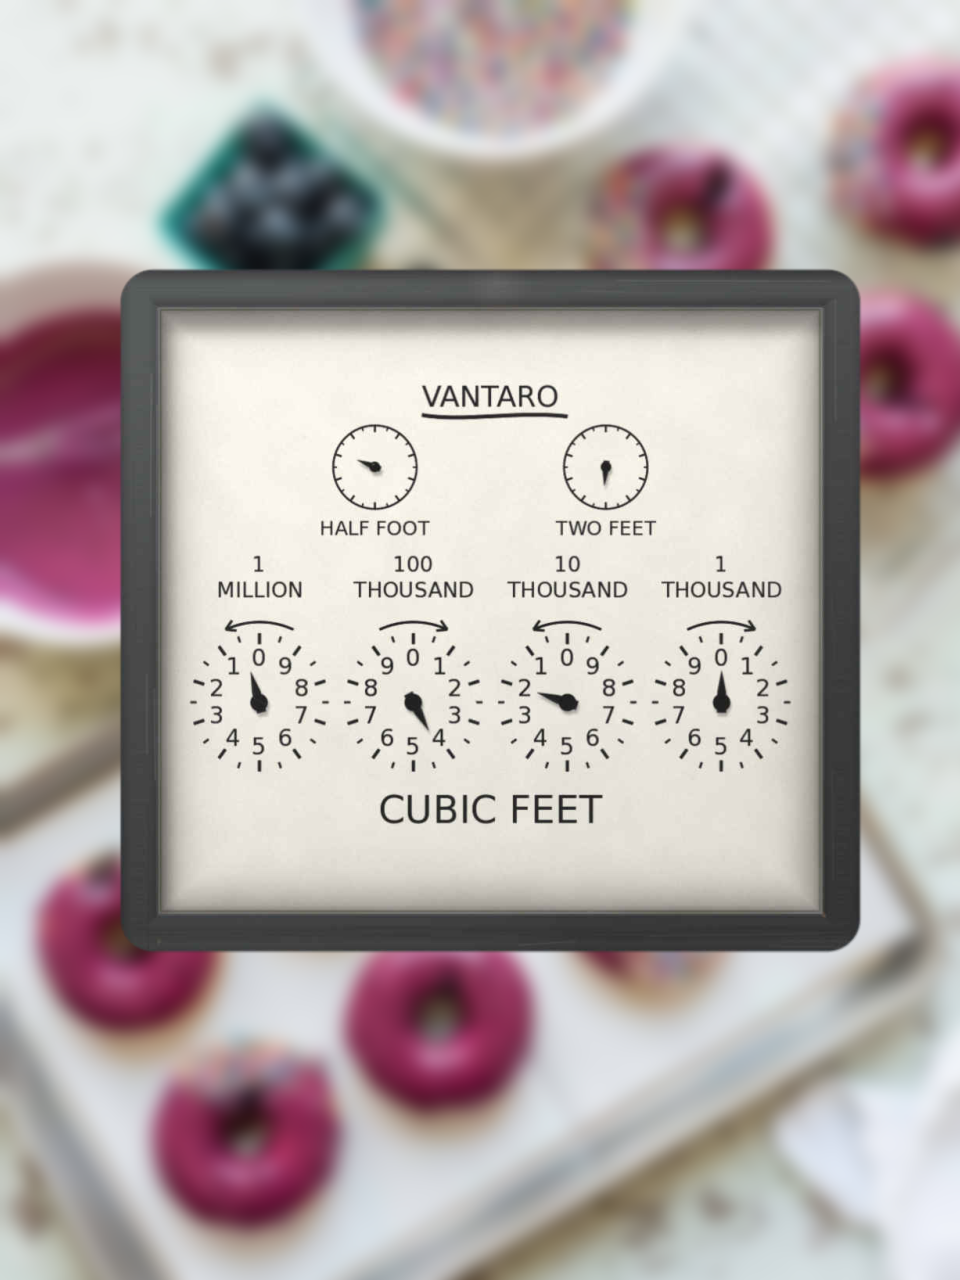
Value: ft³ 42000
